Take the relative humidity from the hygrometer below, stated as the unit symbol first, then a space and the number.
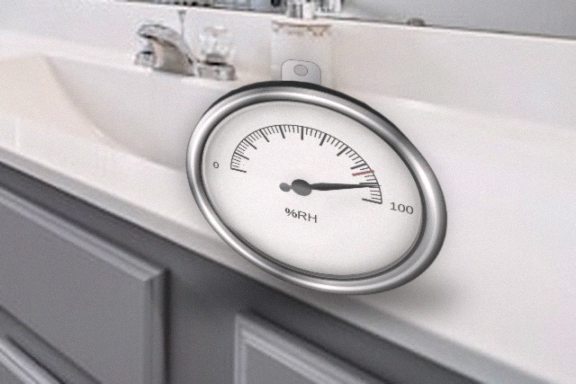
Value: % 90
